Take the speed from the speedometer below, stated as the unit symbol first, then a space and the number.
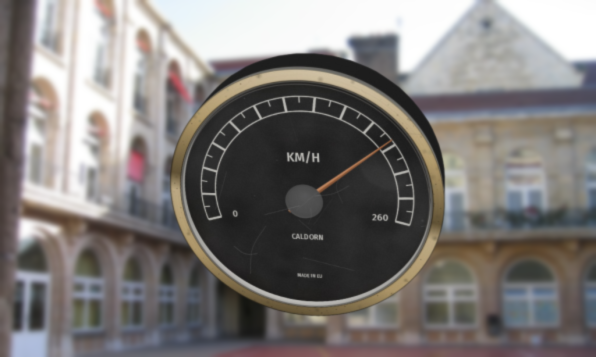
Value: km/h 195
